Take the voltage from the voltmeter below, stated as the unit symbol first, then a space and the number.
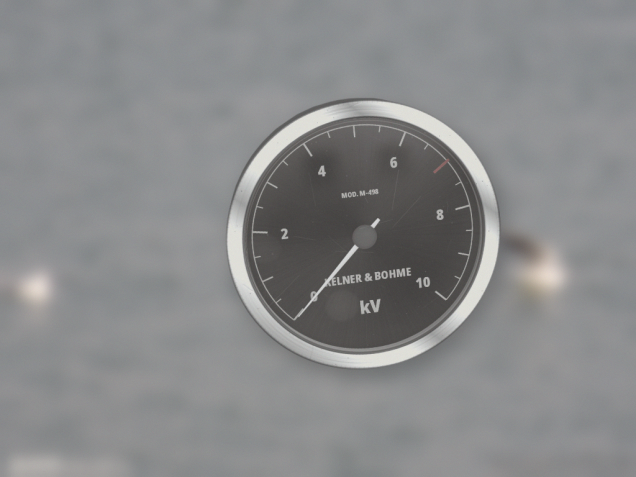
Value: kV 0
